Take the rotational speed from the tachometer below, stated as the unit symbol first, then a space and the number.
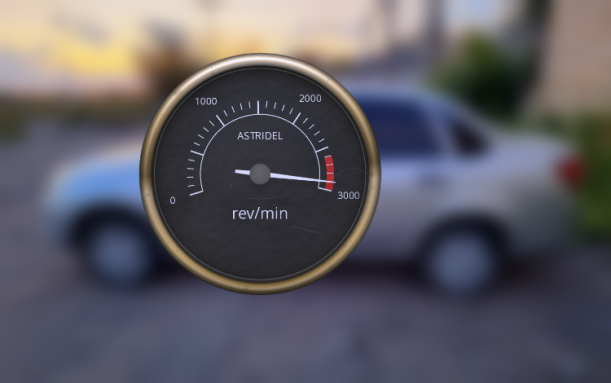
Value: rpm 2900
